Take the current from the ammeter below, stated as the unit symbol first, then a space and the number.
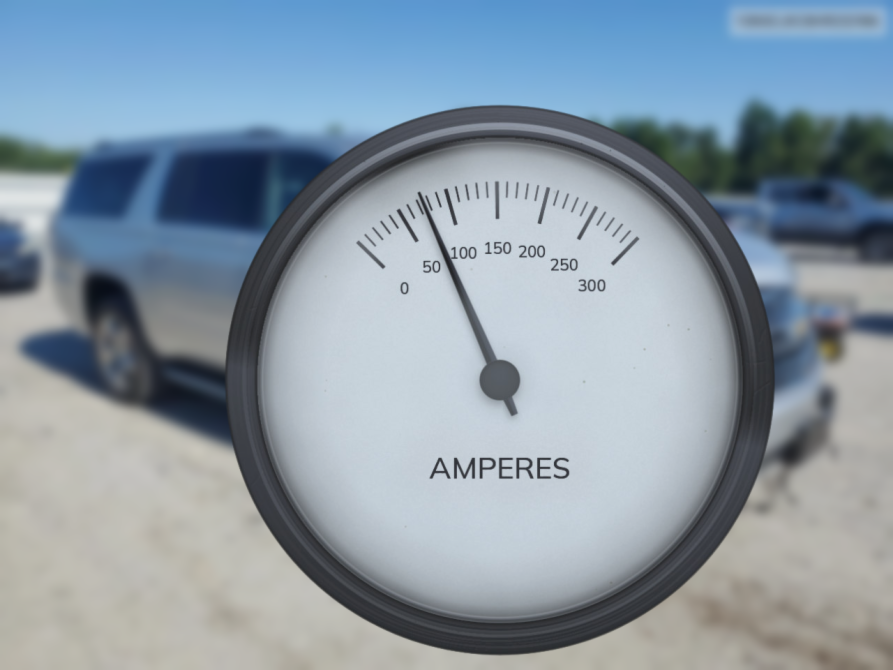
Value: A 75
